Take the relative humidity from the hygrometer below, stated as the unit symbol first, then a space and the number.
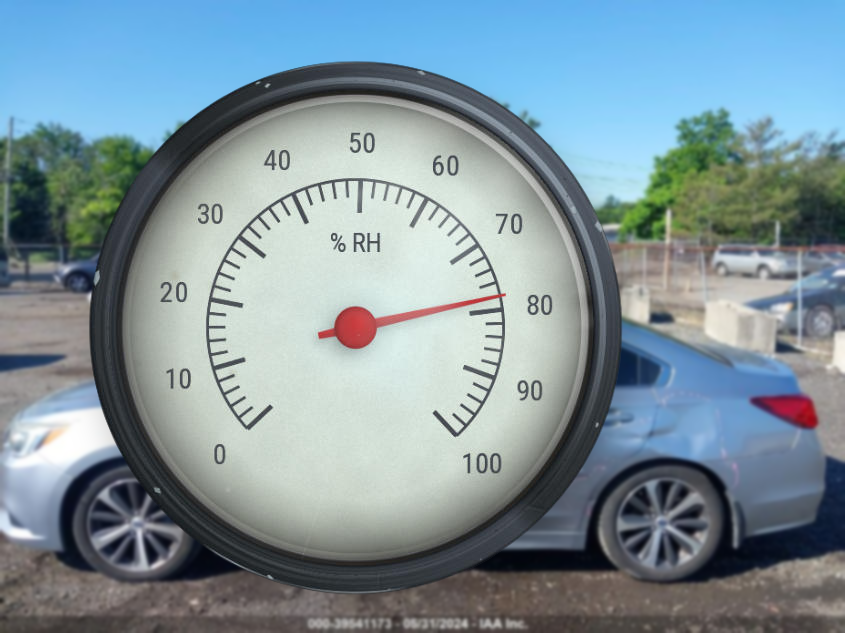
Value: % 78
